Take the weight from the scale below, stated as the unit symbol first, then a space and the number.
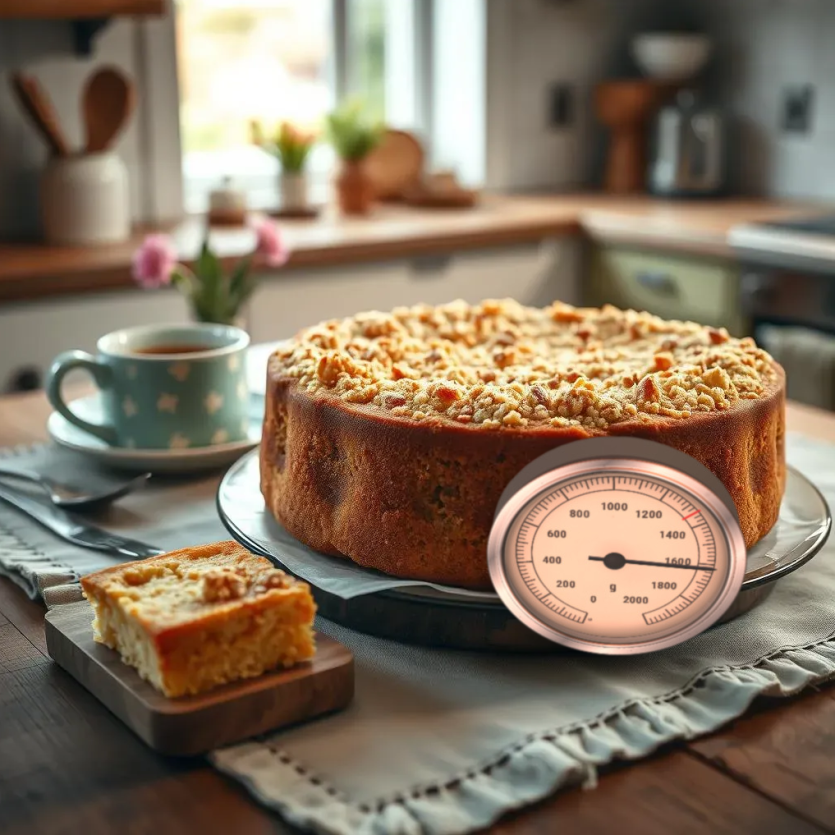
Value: g 1600
